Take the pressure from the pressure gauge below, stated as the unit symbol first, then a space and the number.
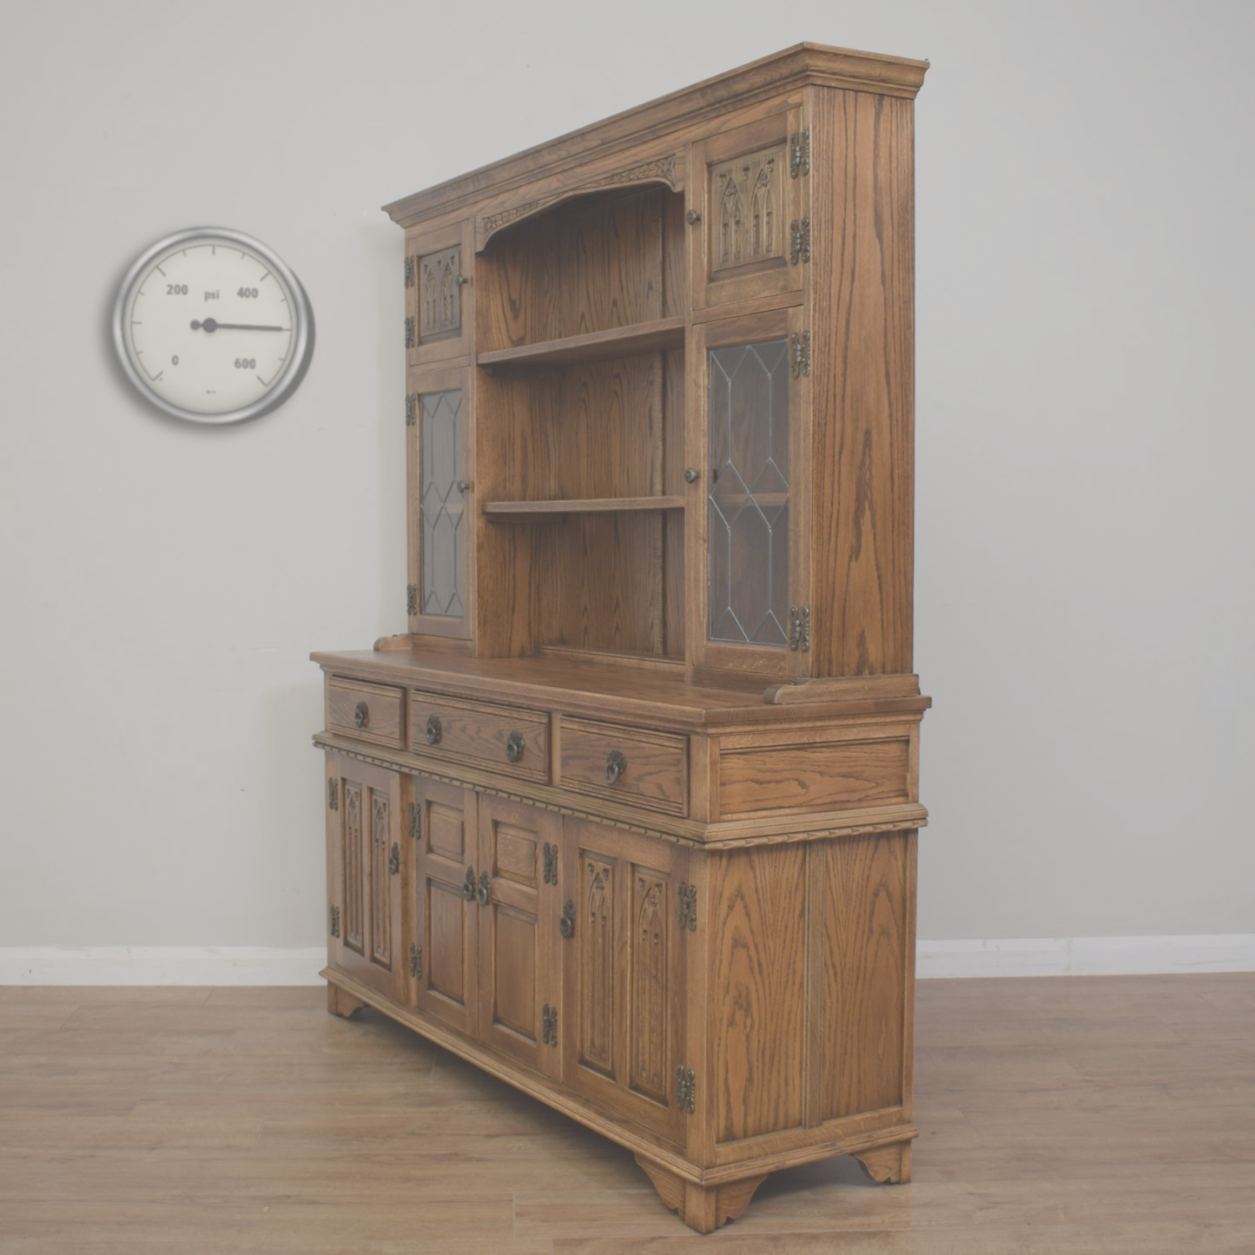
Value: psi 500
